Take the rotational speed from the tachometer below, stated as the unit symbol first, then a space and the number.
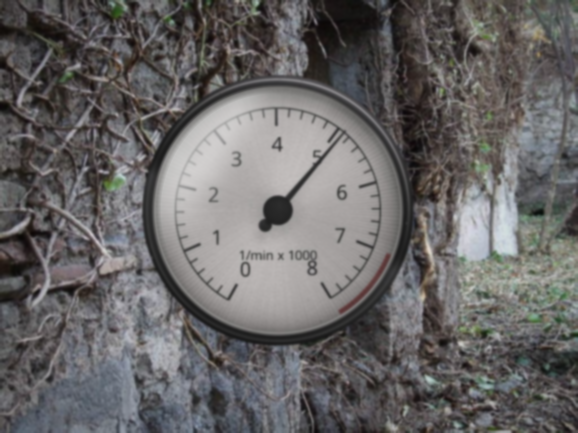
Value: rpm 5100
